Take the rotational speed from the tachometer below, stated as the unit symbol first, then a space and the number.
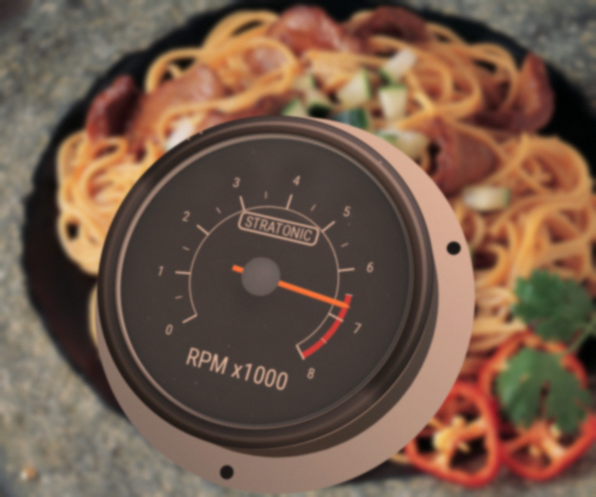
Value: rpm 6750
